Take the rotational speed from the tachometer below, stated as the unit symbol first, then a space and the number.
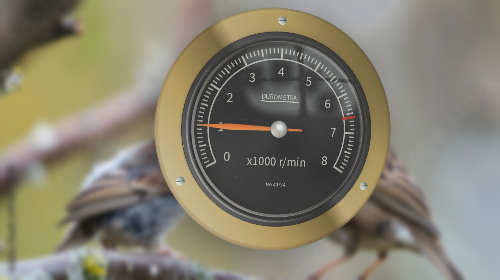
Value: rpm 1000
